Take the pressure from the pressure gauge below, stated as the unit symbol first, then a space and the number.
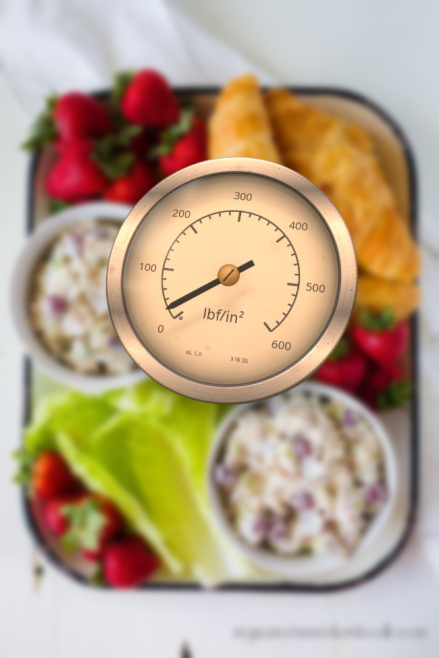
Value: psi 20
